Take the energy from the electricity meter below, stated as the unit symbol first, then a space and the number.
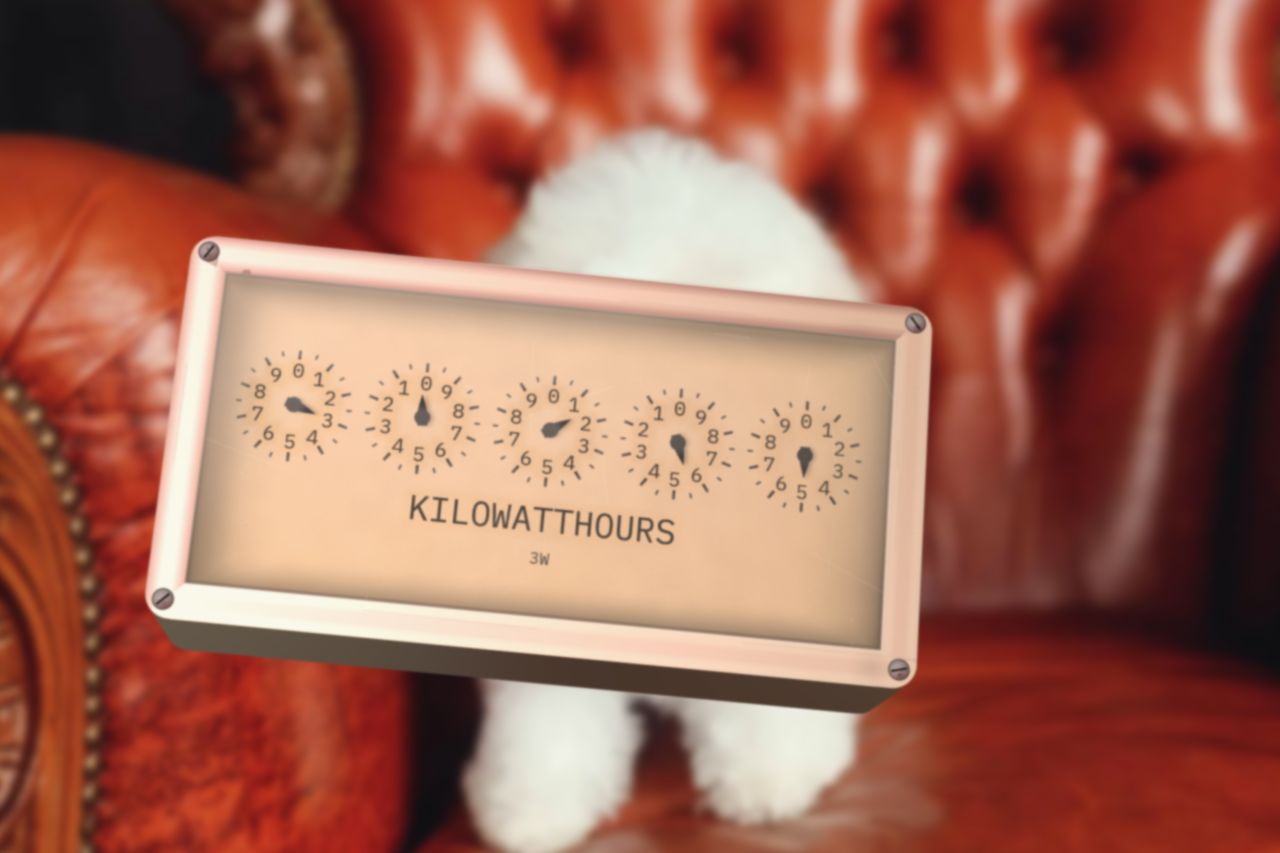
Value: kWh 30155
